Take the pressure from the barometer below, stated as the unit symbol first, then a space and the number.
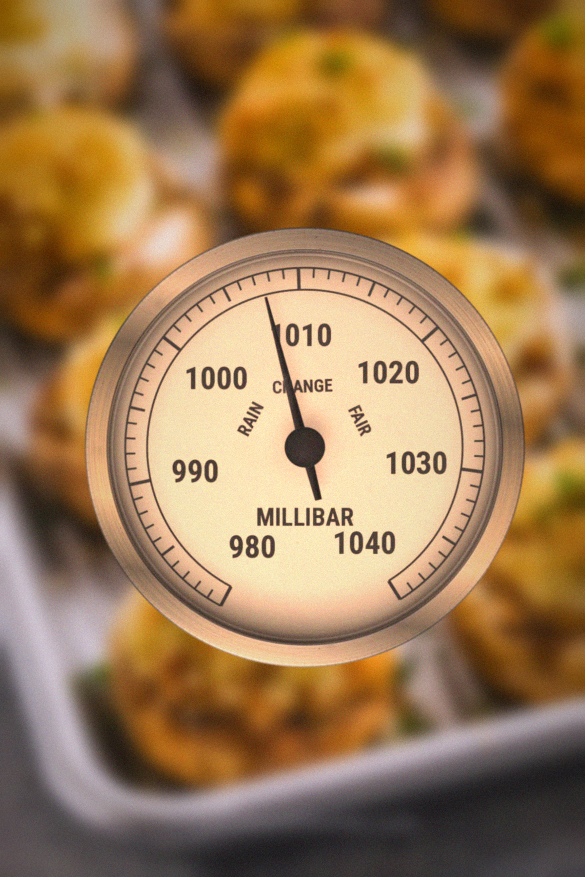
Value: mbar 1007.5
